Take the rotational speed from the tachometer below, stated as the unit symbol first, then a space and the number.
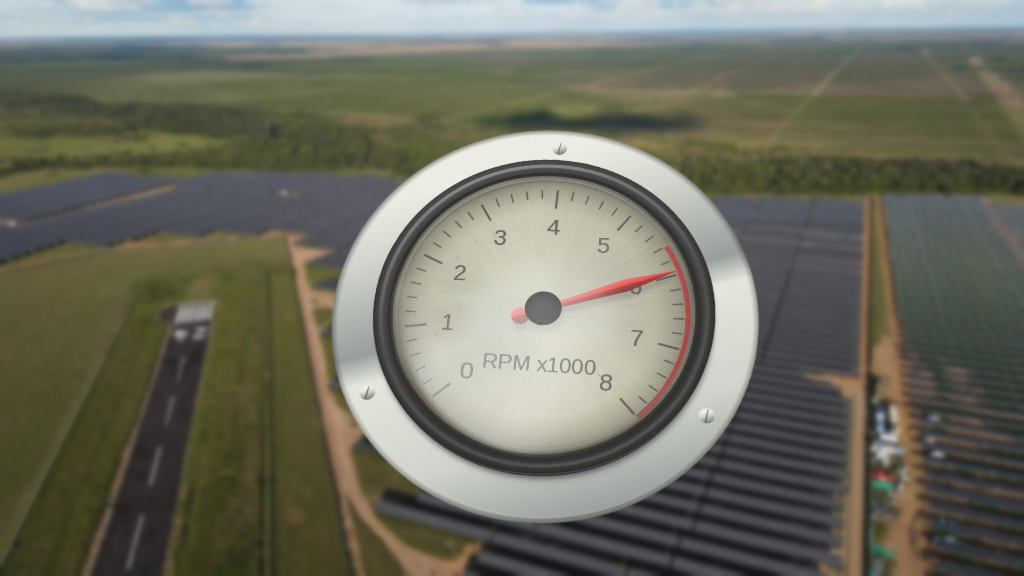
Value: rpm 6000
